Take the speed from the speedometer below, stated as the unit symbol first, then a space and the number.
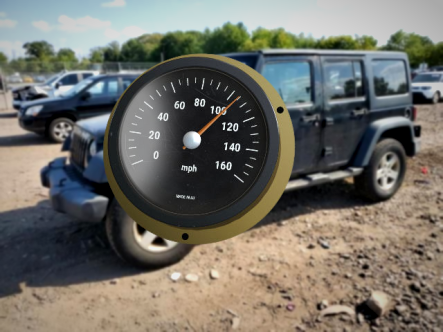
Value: mph 105
